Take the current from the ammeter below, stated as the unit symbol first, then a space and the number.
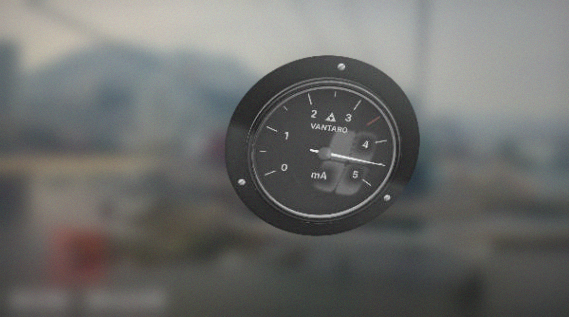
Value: mA 4.5
